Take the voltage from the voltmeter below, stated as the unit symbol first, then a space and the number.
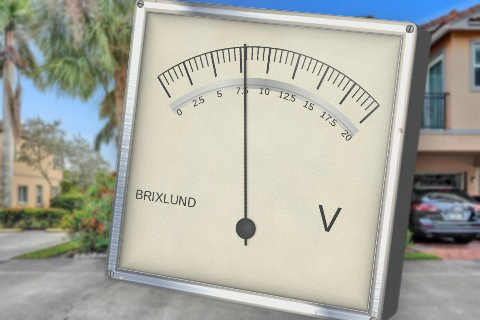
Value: V 8
